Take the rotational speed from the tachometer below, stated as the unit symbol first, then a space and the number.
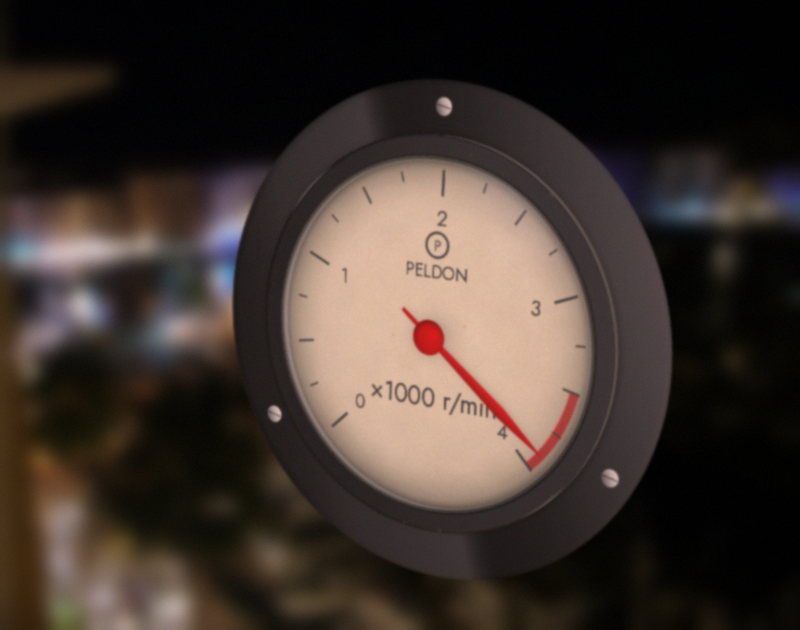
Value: rpm 3875
